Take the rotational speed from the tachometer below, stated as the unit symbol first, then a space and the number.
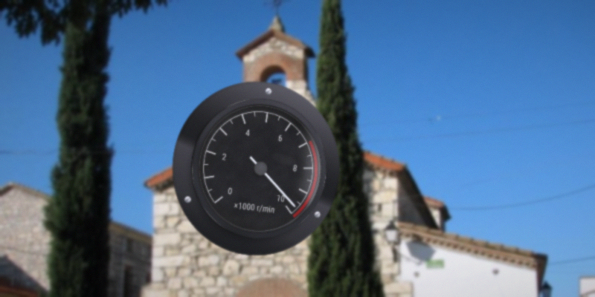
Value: rpm 9750
